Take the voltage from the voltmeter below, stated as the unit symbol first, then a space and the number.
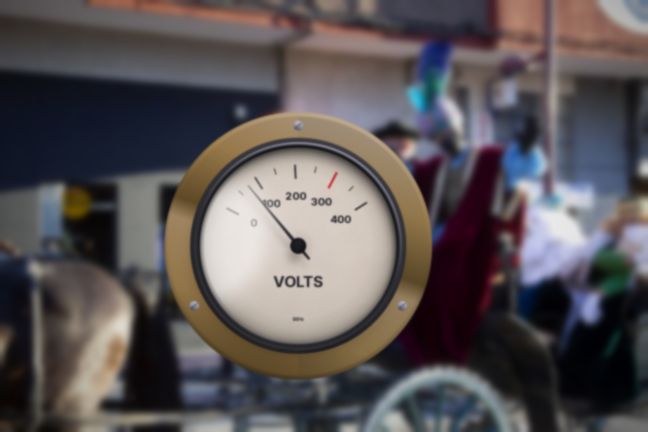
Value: V 75
